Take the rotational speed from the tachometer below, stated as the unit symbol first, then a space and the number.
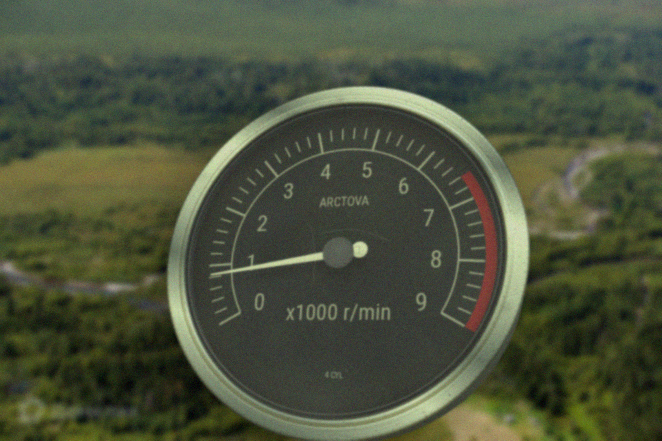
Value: rpm 800
